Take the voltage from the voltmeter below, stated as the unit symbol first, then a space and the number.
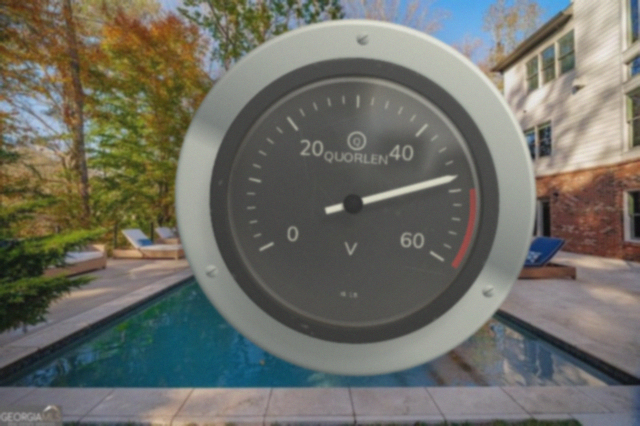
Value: V 48
